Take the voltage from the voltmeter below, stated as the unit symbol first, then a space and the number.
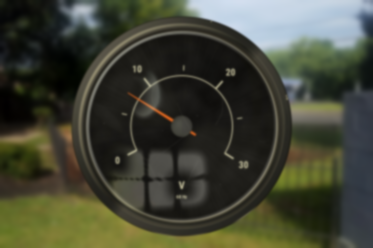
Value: V 7.5
